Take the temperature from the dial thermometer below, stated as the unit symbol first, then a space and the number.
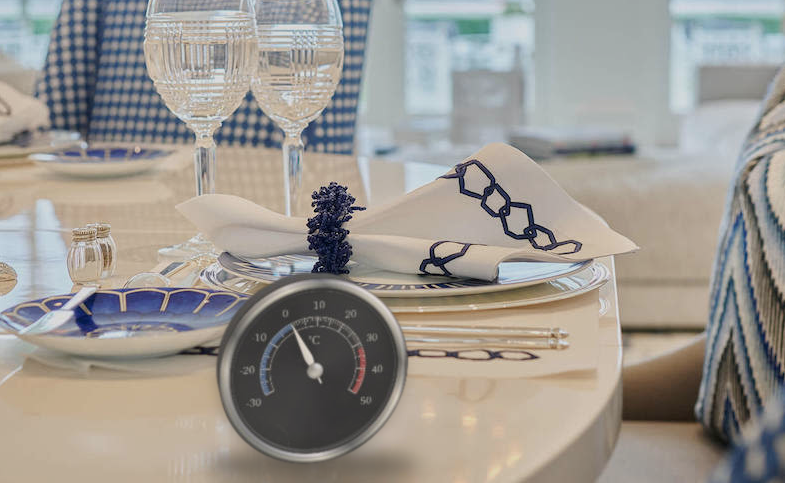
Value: °C 0
